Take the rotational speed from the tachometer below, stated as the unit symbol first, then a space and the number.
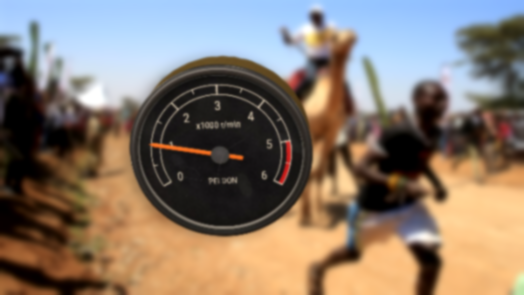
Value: rpm 1000
